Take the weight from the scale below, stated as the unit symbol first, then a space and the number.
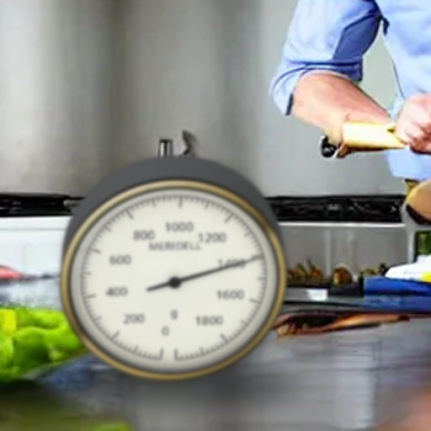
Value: g 1400
